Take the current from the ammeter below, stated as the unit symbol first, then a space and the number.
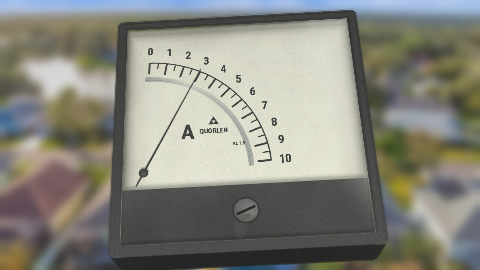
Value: A 3
